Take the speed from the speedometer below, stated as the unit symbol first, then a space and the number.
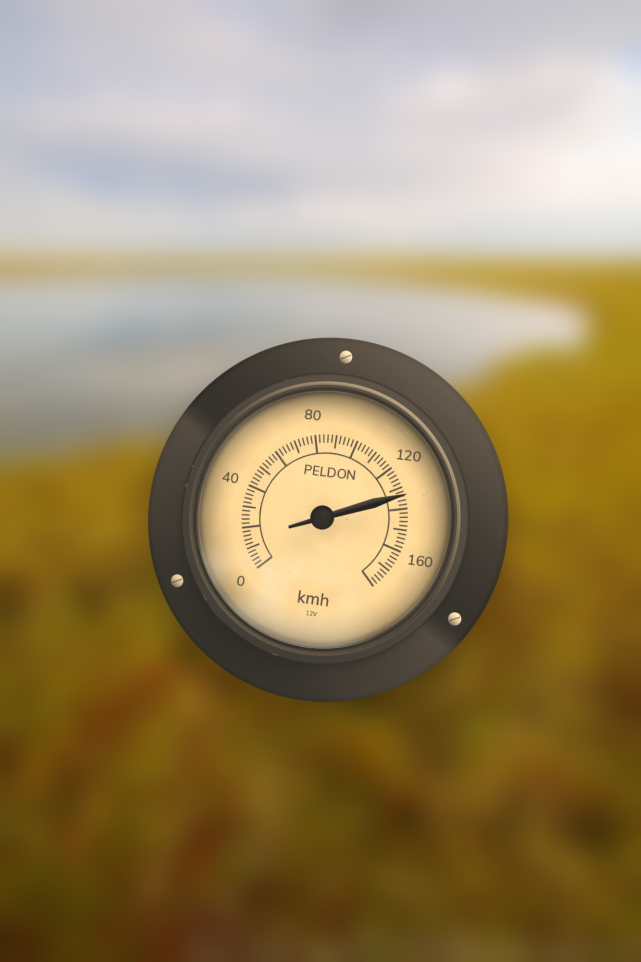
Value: km/h 134
